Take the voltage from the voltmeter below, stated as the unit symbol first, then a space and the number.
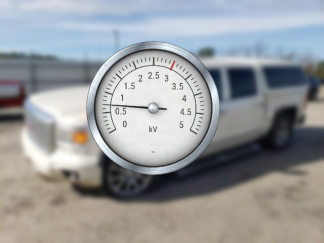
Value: kV 0.7
